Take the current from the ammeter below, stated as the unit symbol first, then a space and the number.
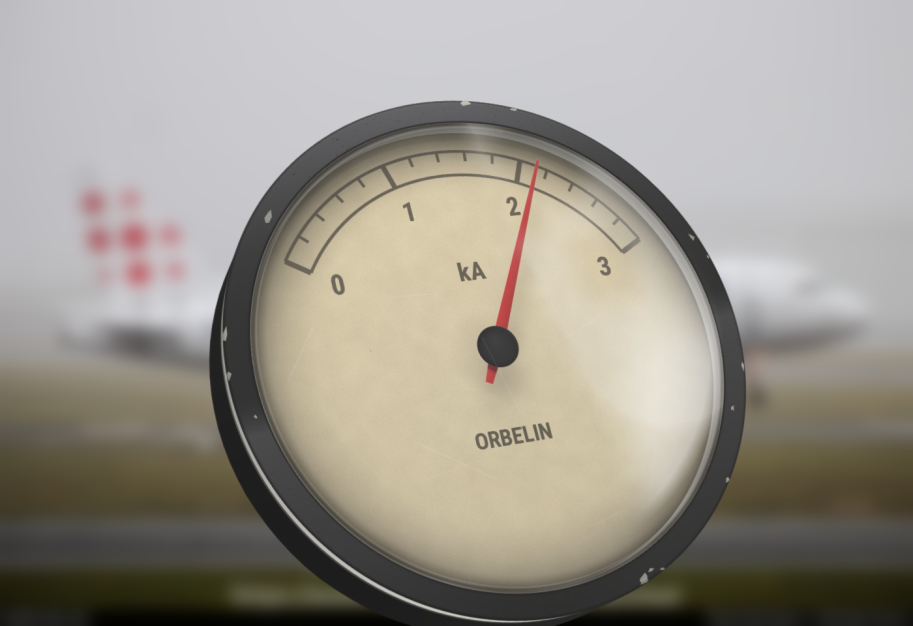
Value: kA 2.1
